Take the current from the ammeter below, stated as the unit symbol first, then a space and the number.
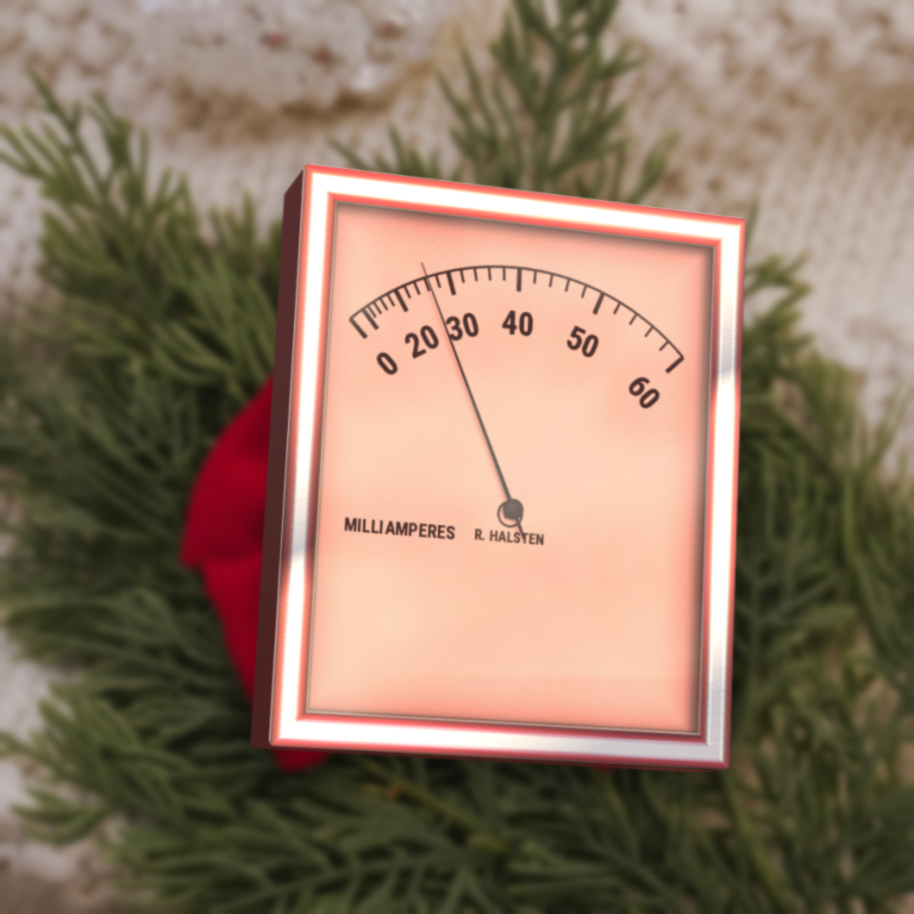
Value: mA 26
